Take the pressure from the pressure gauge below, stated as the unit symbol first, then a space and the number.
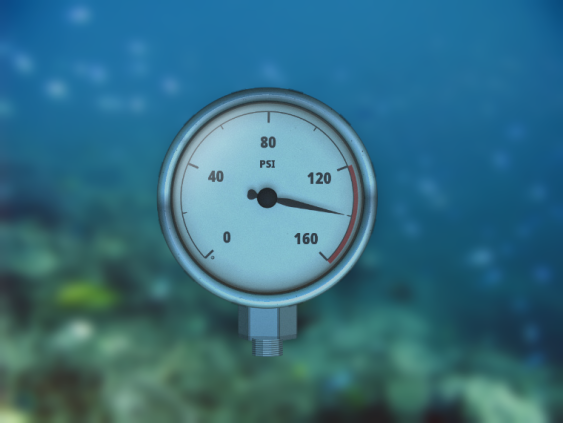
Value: psi 140
